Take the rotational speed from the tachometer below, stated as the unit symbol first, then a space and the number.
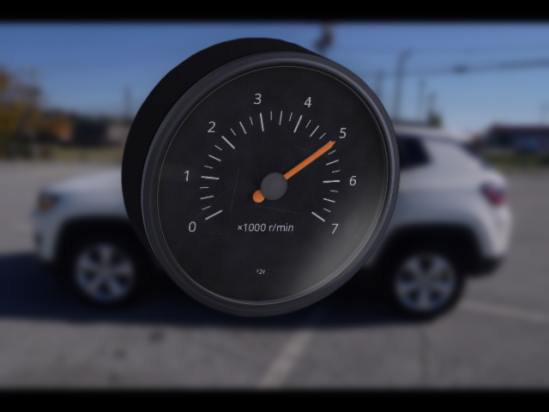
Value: rpm 5000
